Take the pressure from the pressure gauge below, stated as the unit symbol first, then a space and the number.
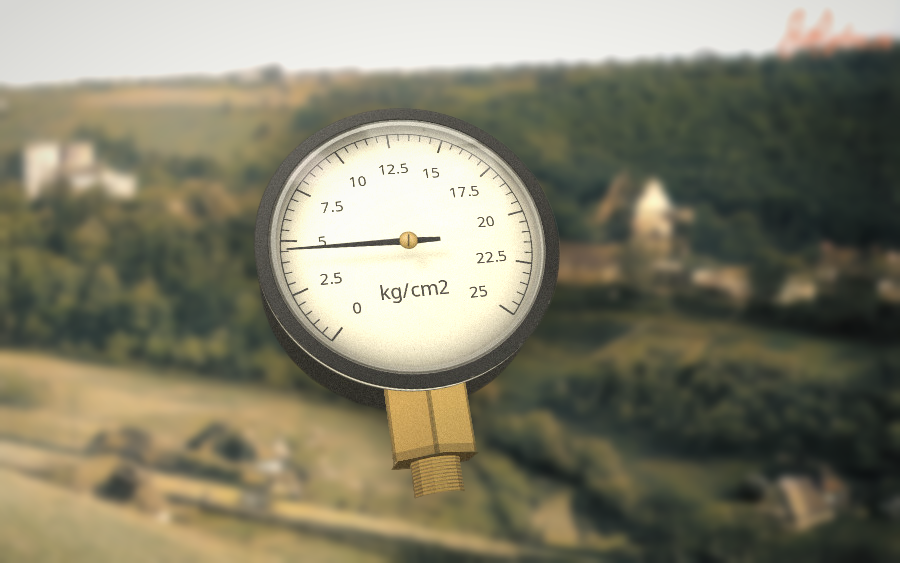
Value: kg/cm² 4.5
